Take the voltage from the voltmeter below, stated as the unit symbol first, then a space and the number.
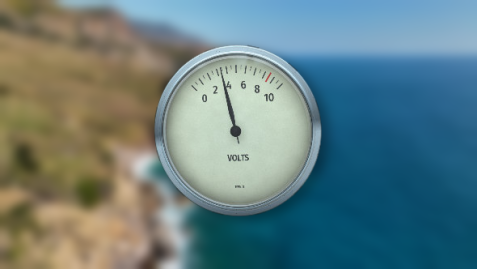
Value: V 3.5
